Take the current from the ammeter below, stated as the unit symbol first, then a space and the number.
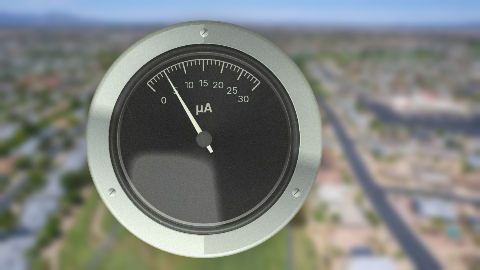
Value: µA 5
